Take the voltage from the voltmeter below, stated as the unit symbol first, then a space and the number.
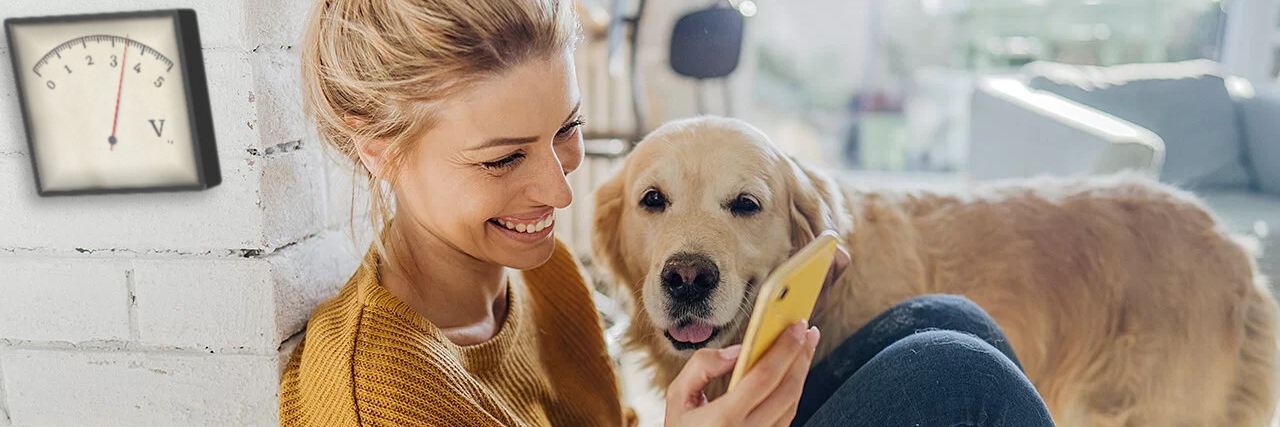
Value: V 3.5
